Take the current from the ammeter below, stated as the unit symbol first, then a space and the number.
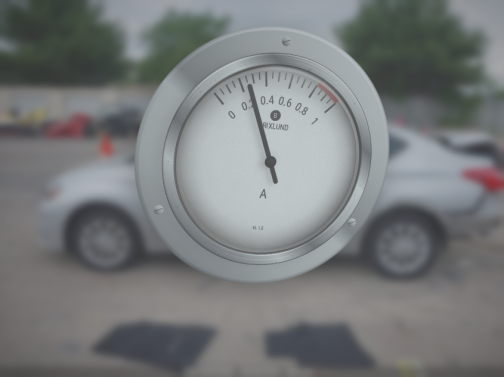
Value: A 0.25
